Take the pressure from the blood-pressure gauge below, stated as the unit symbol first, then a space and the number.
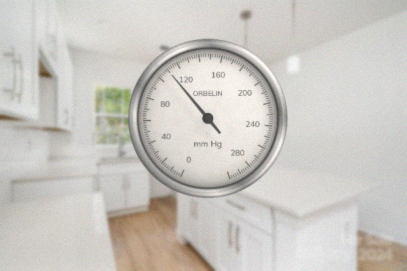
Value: mmHg 110
